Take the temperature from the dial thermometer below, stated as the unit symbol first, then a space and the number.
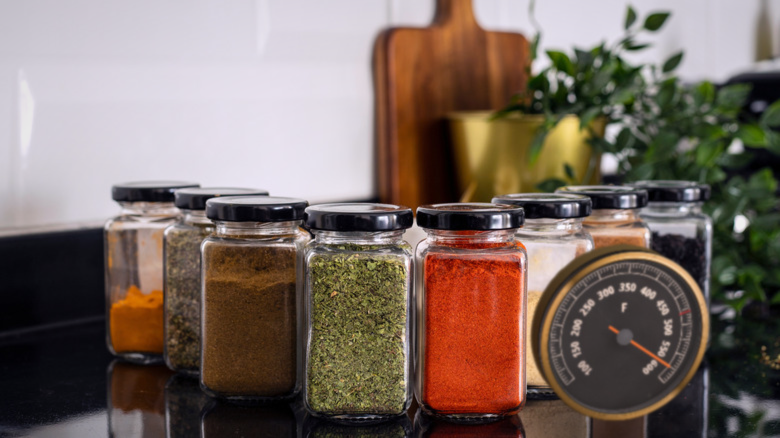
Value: °F 575
